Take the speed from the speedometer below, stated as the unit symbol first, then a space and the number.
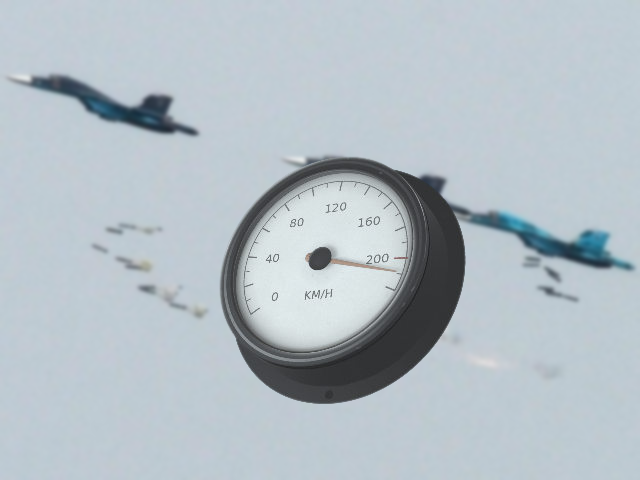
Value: km/h 210
